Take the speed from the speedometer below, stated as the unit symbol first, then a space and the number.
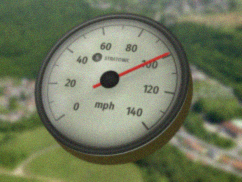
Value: mph 100
